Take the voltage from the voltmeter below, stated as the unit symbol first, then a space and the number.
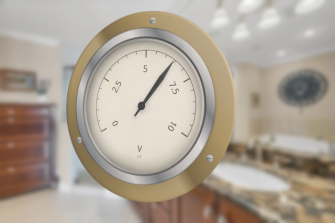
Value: V 6.5
